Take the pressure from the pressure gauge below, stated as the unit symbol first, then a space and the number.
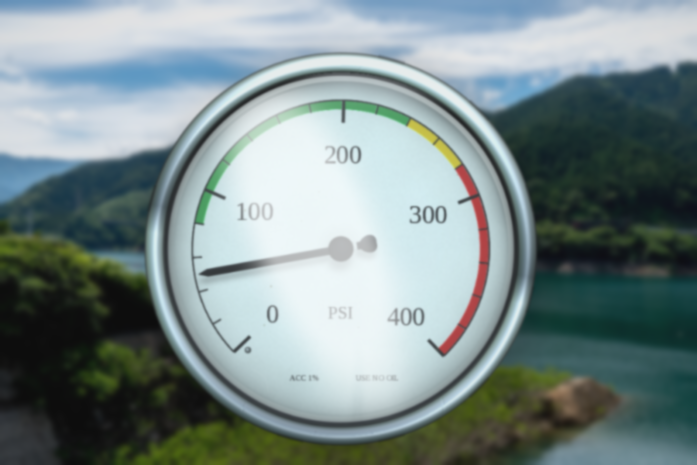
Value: psi 50
